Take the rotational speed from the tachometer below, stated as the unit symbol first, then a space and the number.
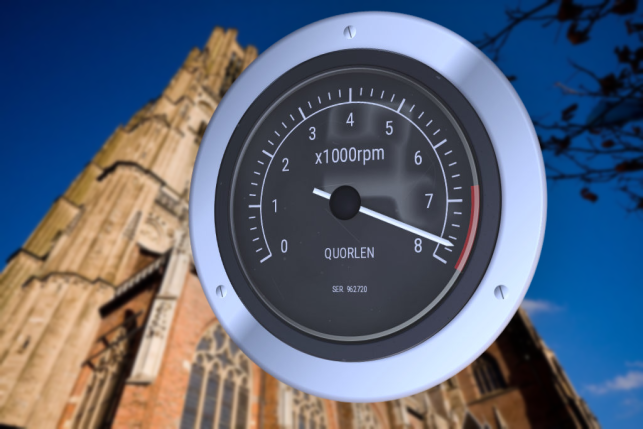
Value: rpm 7700
